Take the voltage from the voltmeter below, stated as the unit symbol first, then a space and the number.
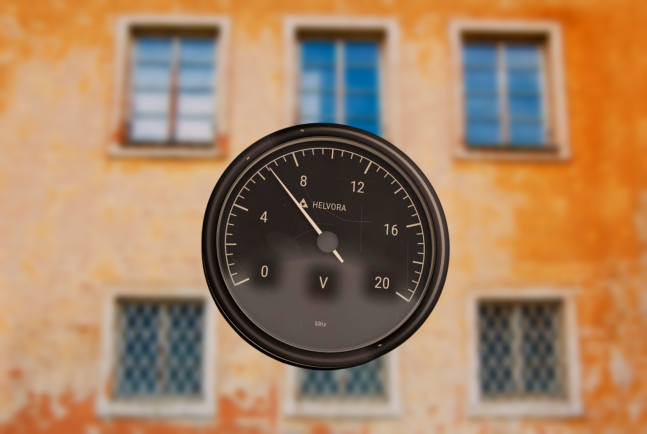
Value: V 6.5
